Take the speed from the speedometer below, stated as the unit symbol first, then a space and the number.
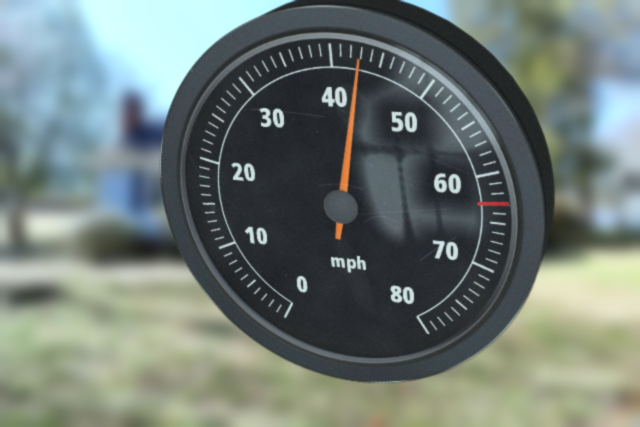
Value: mph 43
